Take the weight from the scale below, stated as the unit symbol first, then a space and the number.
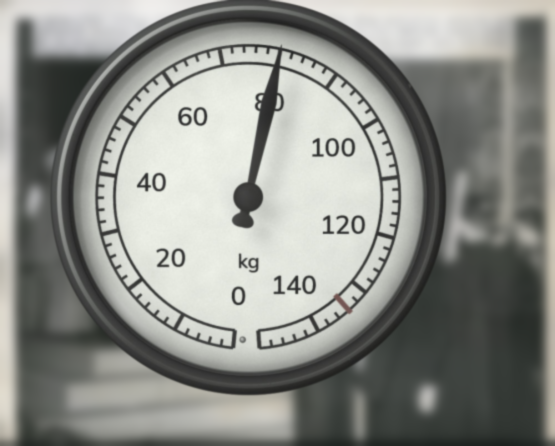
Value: kg 80
